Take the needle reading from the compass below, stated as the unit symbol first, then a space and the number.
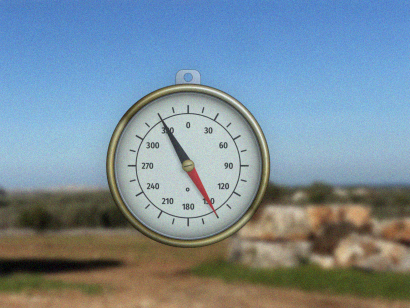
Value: ° 150
